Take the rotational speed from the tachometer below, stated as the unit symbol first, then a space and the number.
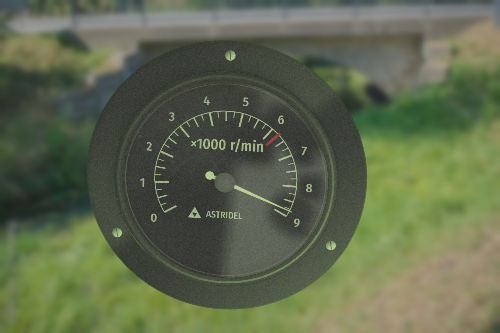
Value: rpm 8750
